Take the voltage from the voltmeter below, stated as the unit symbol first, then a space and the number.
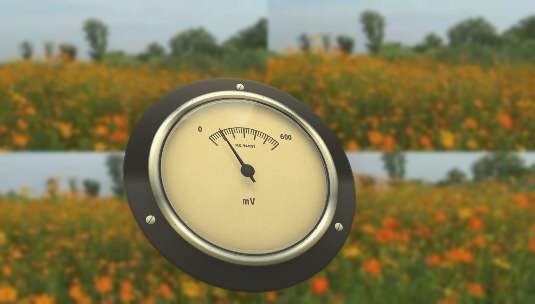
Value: mV 100
